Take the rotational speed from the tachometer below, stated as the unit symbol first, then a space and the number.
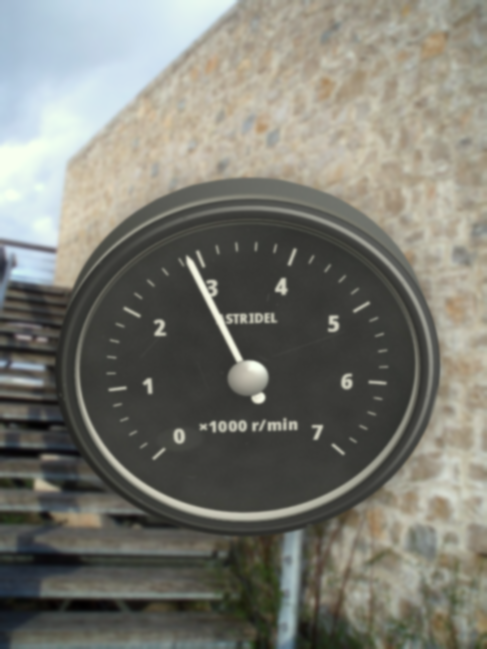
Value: rpm 2900
